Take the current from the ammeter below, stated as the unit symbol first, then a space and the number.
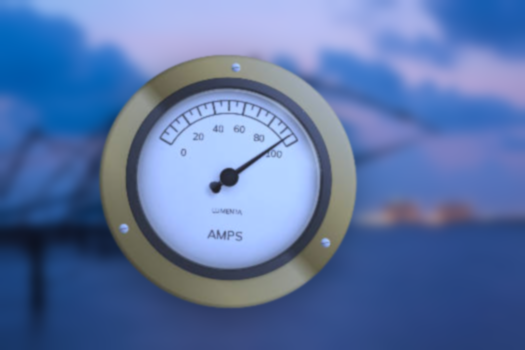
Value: A 95
